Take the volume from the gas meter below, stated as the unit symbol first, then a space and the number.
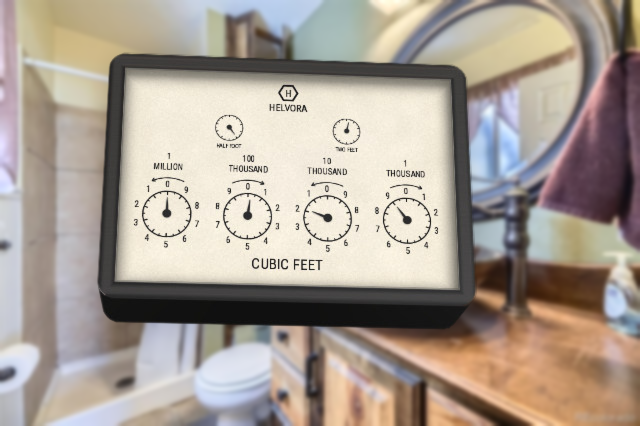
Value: ft³ 1900
